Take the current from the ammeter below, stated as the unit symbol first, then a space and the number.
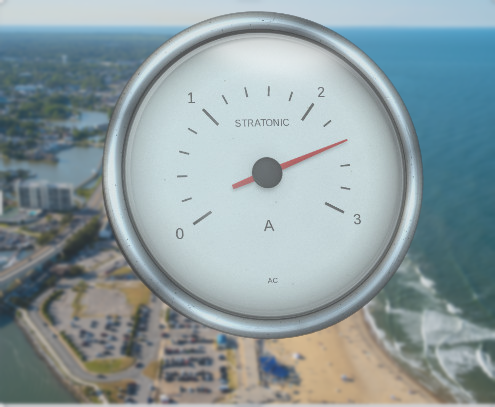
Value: A 2.4
